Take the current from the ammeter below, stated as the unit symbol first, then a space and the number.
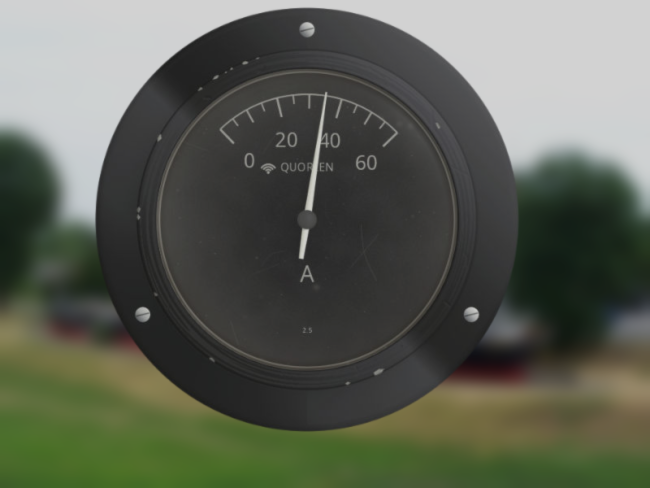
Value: A 35
